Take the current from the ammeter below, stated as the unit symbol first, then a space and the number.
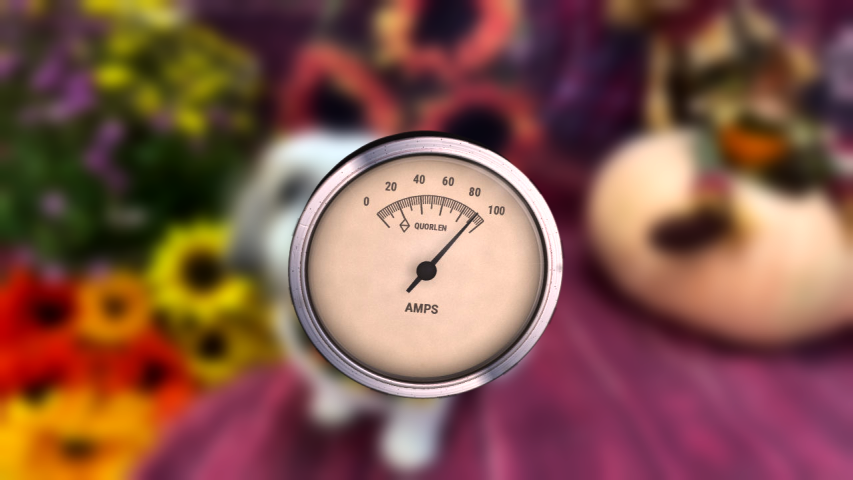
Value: A 90
